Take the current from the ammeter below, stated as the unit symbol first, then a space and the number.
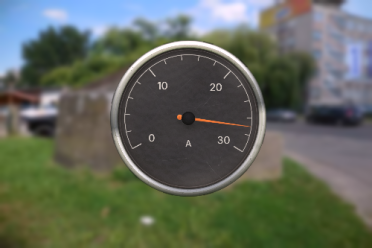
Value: A 27
